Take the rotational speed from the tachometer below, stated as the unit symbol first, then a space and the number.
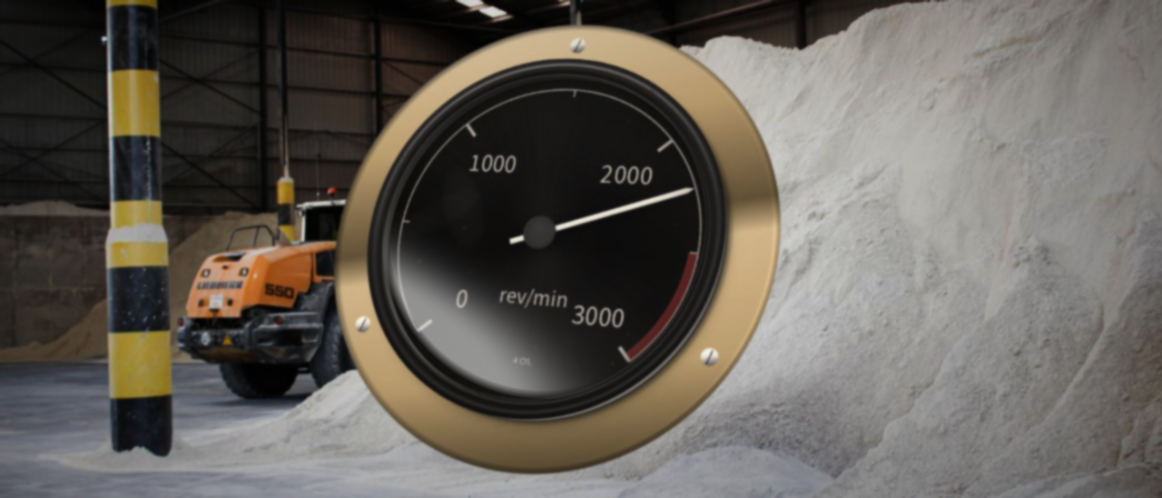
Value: rpm 2250
